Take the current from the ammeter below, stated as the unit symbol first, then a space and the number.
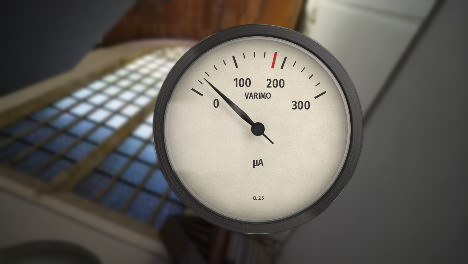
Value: µA 30
